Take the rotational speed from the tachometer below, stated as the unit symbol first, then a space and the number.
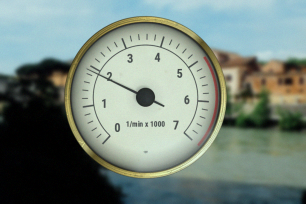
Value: rpm 1900
